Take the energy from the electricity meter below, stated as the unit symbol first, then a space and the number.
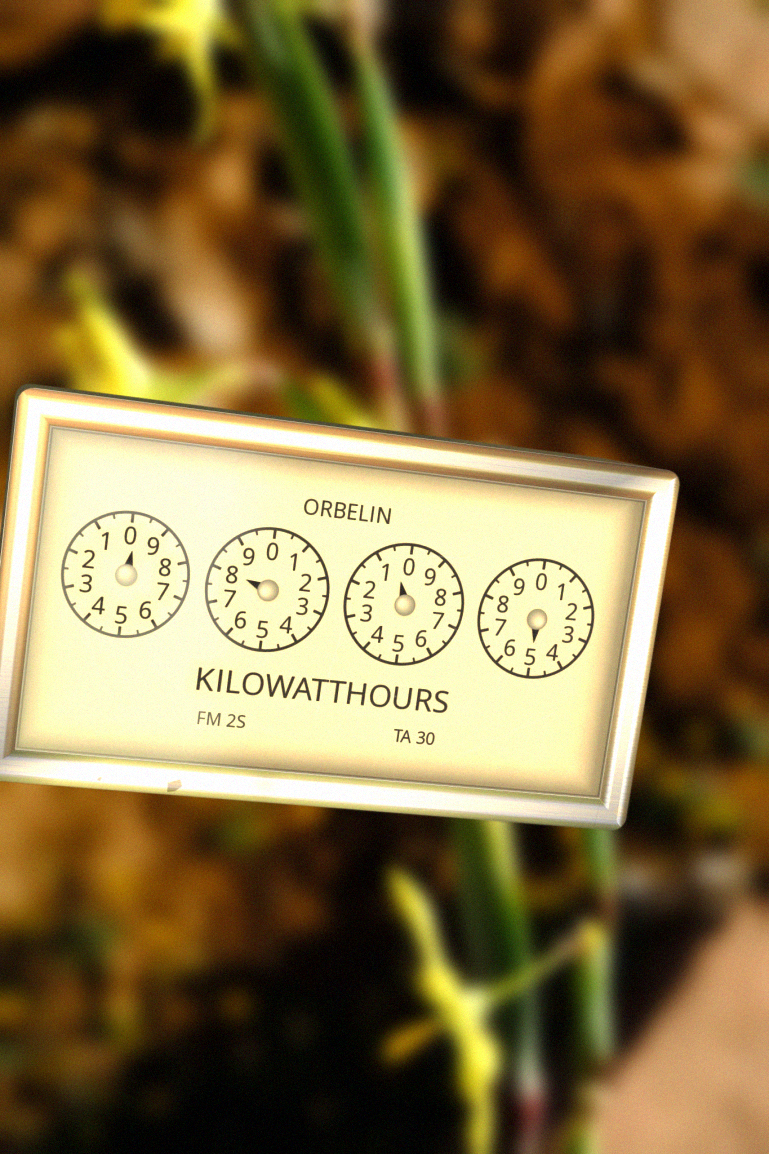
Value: kWh 9805
